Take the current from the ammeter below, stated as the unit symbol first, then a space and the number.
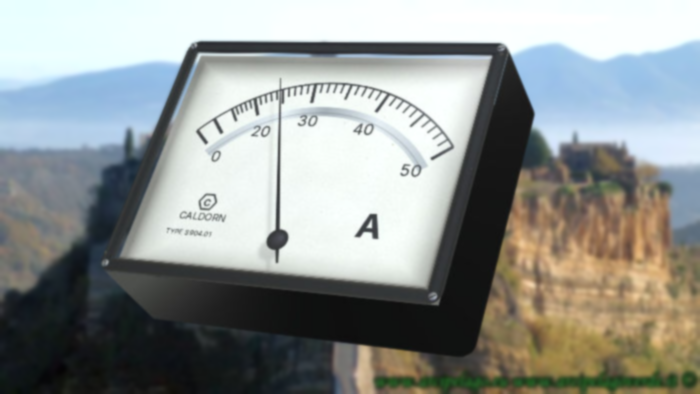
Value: A 25
